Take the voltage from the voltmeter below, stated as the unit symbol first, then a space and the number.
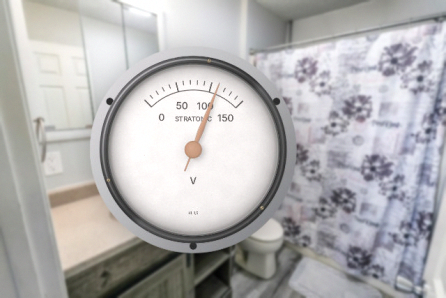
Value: V 110
